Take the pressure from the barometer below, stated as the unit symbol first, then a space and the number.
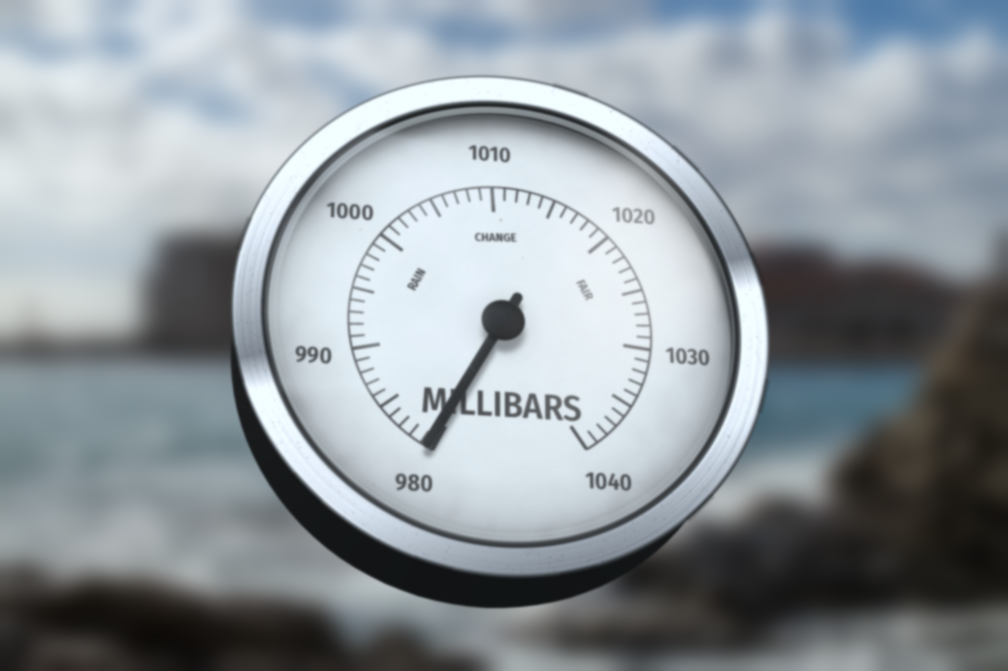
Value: mbar 980.5
